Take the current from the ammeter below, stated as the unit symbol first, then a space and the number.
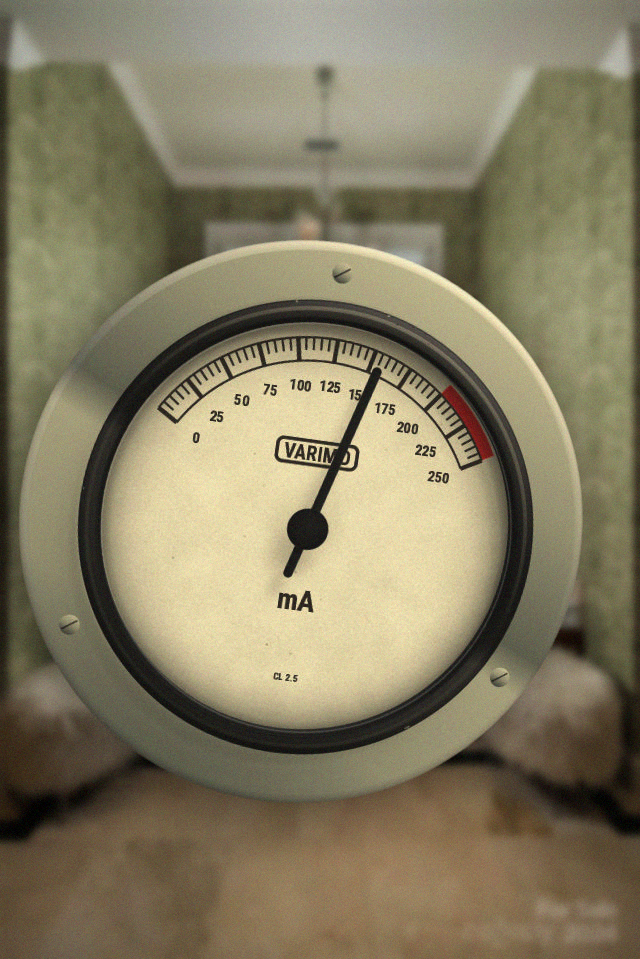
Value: mA 155
